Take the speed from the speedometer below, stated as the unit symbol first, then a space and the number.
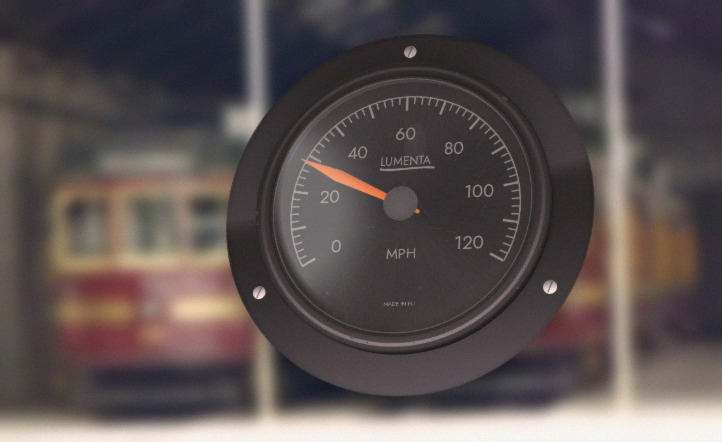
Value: mph 28
